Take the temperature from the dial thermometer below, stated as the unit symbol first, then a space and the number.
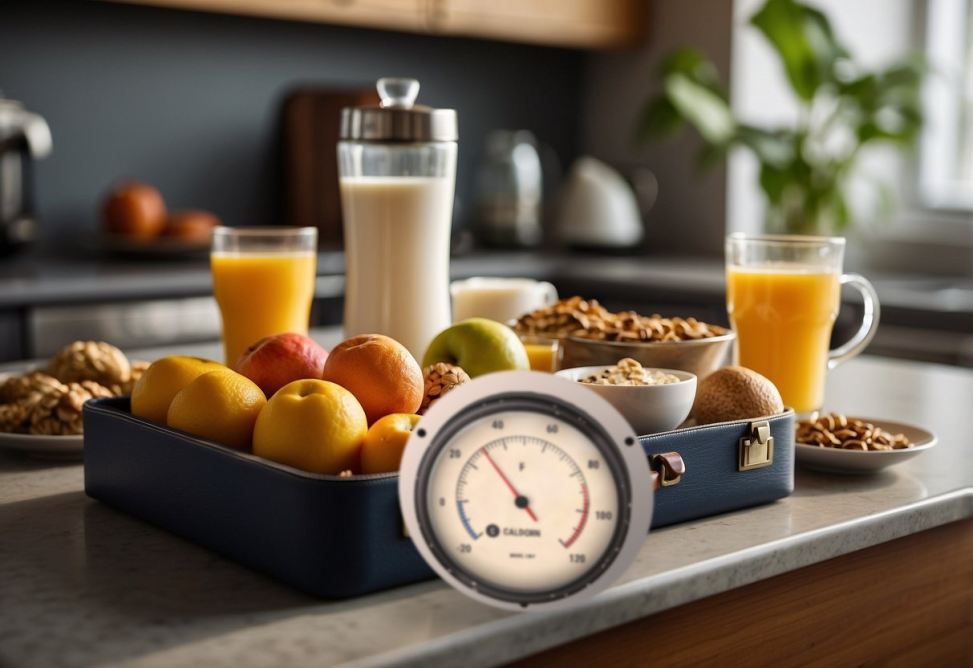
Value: °F 30
